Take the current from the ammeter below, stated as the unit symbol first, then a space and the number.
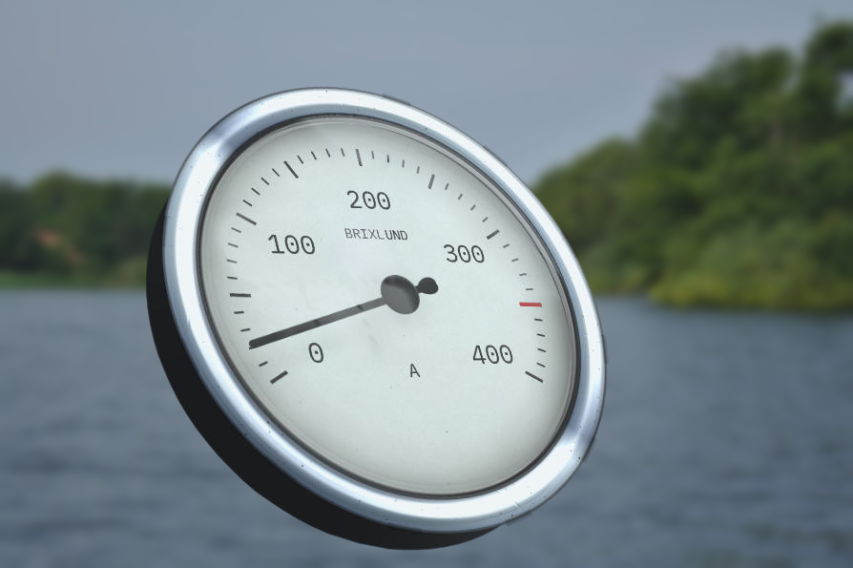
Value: A 20
